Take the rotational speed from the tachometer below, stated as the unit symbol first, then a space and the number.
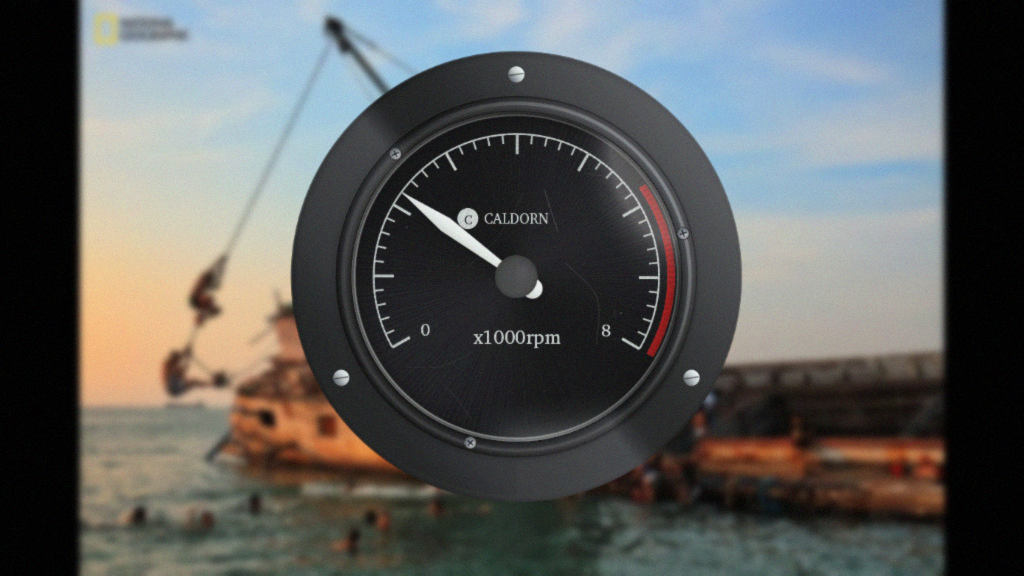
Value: rpm 2200
